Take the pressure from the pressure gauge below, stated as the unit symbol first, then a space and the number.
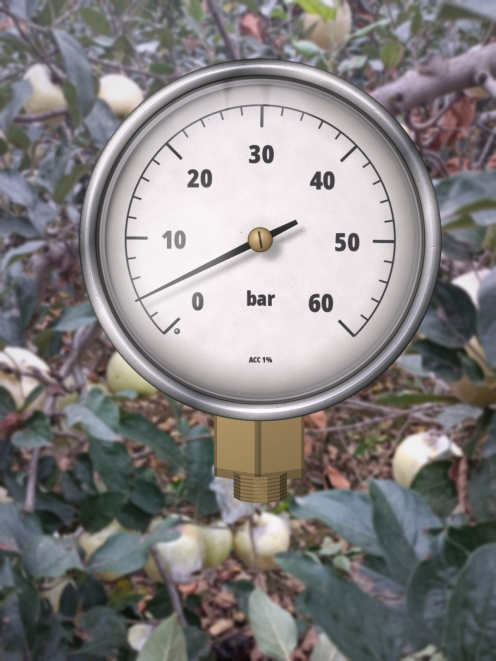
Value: bar 4
